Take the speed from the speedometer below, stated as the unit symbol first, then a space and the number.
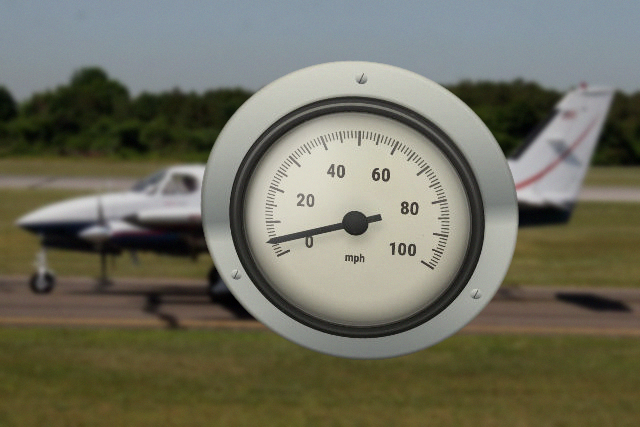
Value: mph 5
